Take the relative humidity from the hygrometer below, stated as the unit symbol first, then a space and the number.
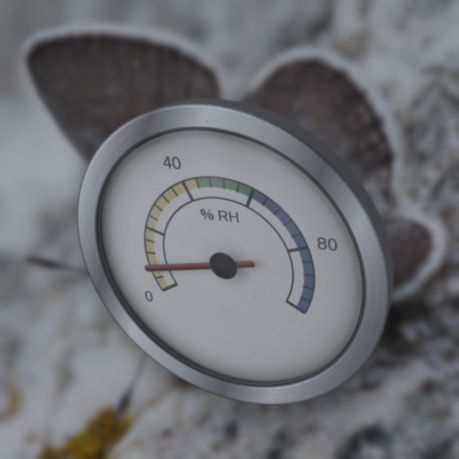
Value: % 8
